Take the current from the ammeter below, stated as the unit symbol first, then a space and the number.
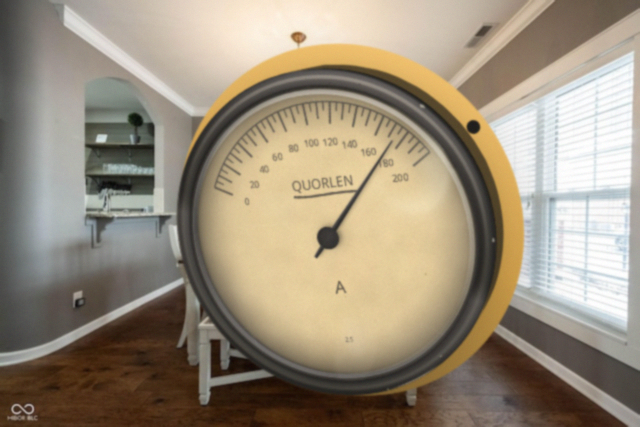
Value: A 175
